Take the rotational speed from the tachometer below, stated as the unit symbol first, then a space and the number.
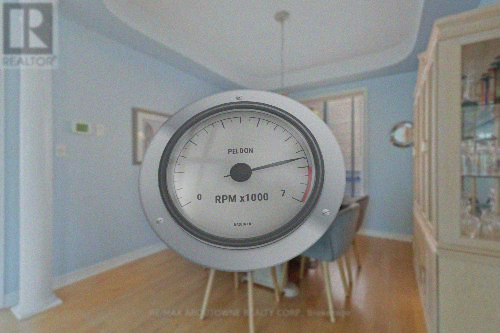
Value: rpm 5750
